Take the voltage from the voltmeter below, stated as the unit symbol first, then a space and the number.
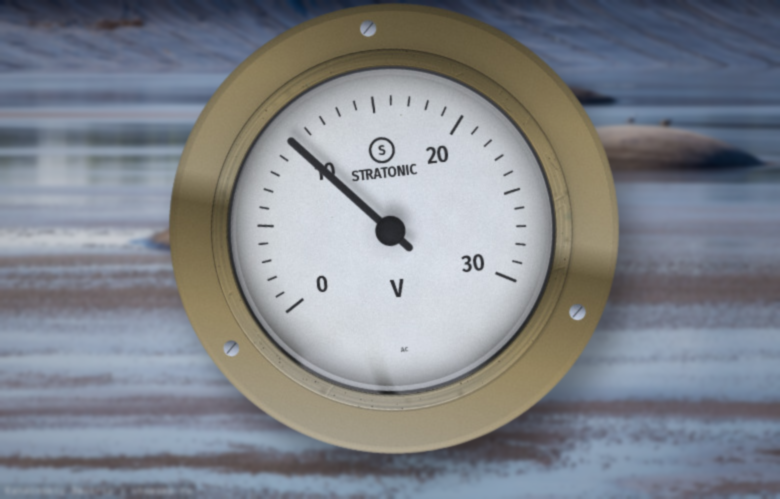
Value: V 10
